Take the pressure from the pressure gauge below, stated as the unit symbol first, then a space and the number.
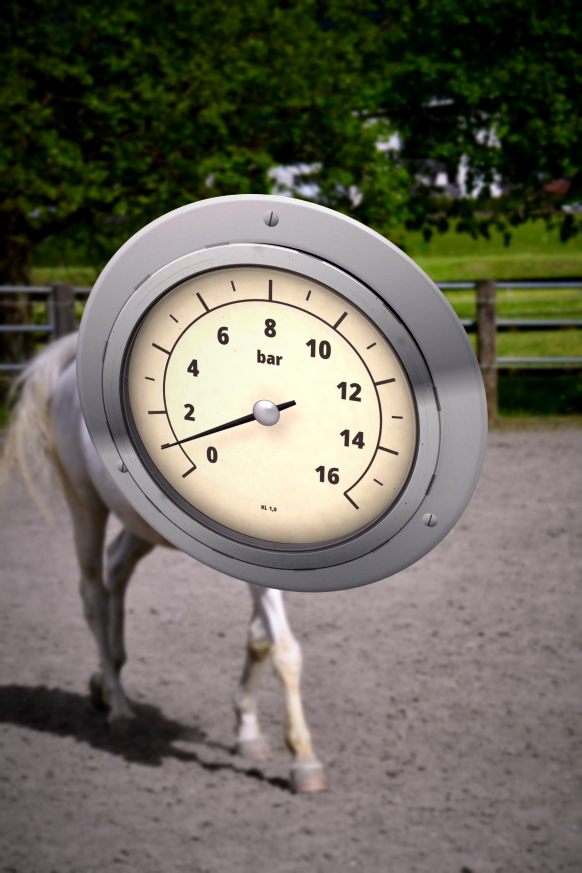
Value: bar 1
